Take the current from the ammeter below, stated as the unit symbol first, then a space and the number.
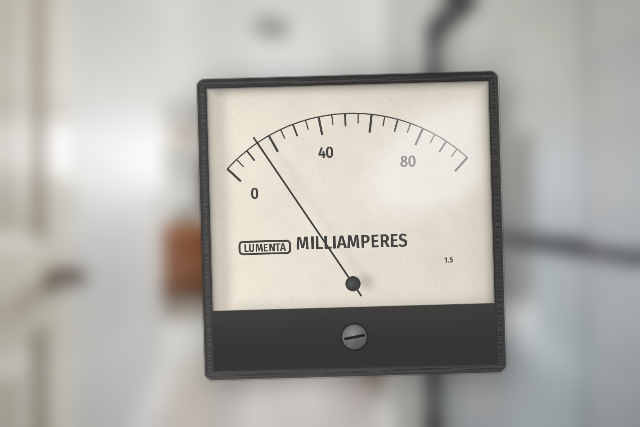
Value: mA 15
